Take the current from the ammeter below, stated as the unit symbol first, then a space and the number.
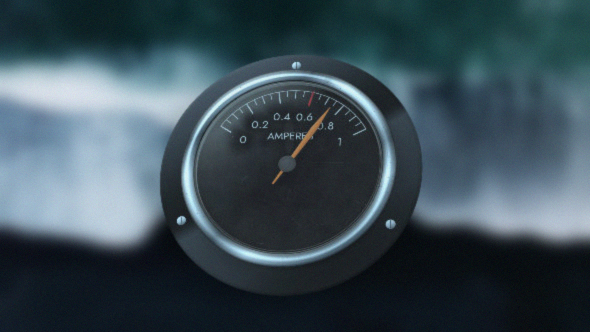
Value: A 0.75
